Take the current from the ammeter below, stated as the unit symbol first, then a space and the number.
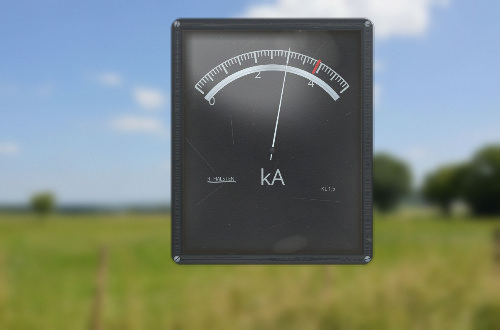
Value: kA 3
